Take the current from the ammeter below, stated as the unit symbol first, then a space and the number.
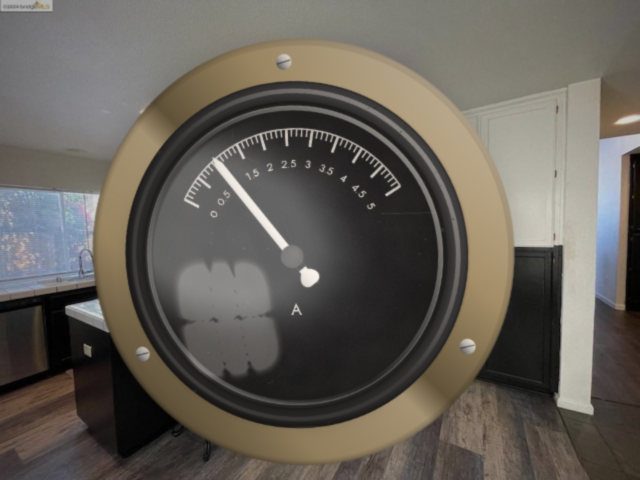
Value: A 1
